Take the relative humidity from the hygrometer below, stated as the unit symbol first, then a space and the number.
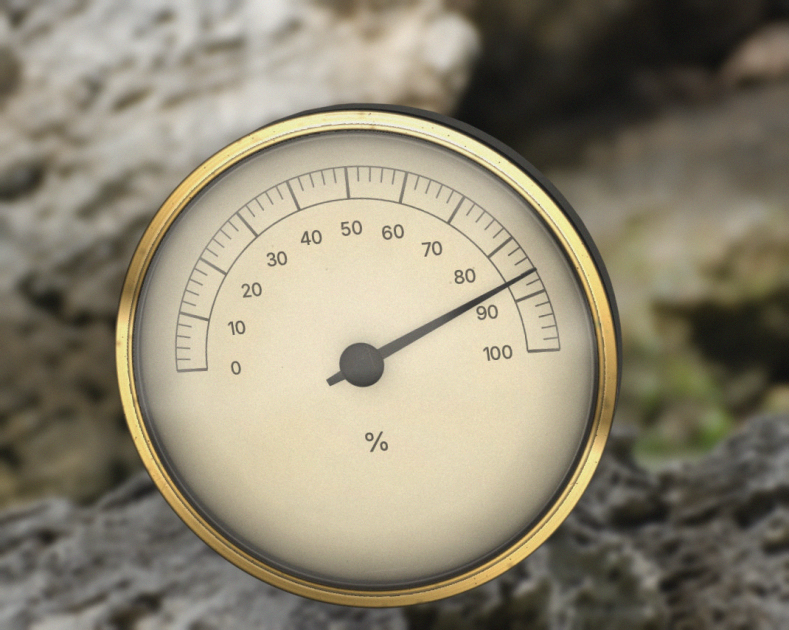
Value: % 86
